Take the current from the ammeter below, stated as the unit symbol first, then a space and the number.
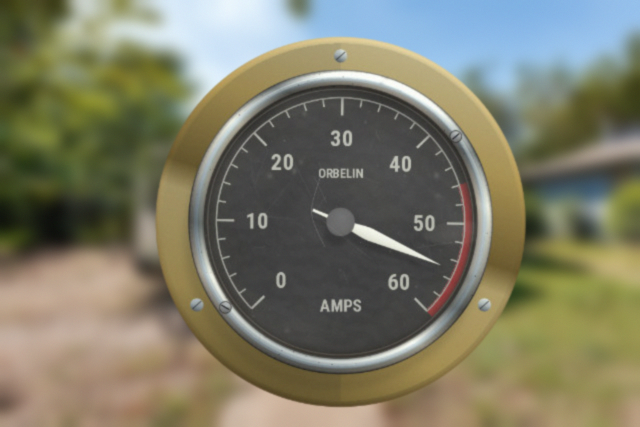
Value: A 55
